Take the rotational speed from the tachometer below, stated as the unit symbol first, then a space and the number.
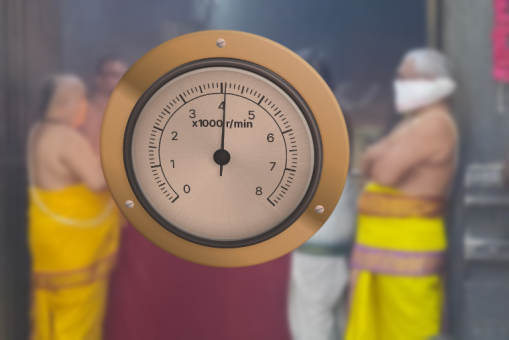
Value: rpm 4100
